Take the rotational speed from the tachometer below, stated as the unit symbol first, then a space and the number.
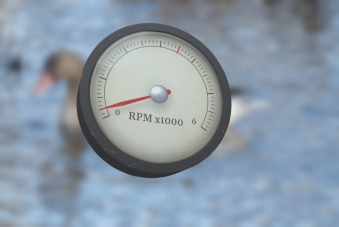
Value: rpm 200
